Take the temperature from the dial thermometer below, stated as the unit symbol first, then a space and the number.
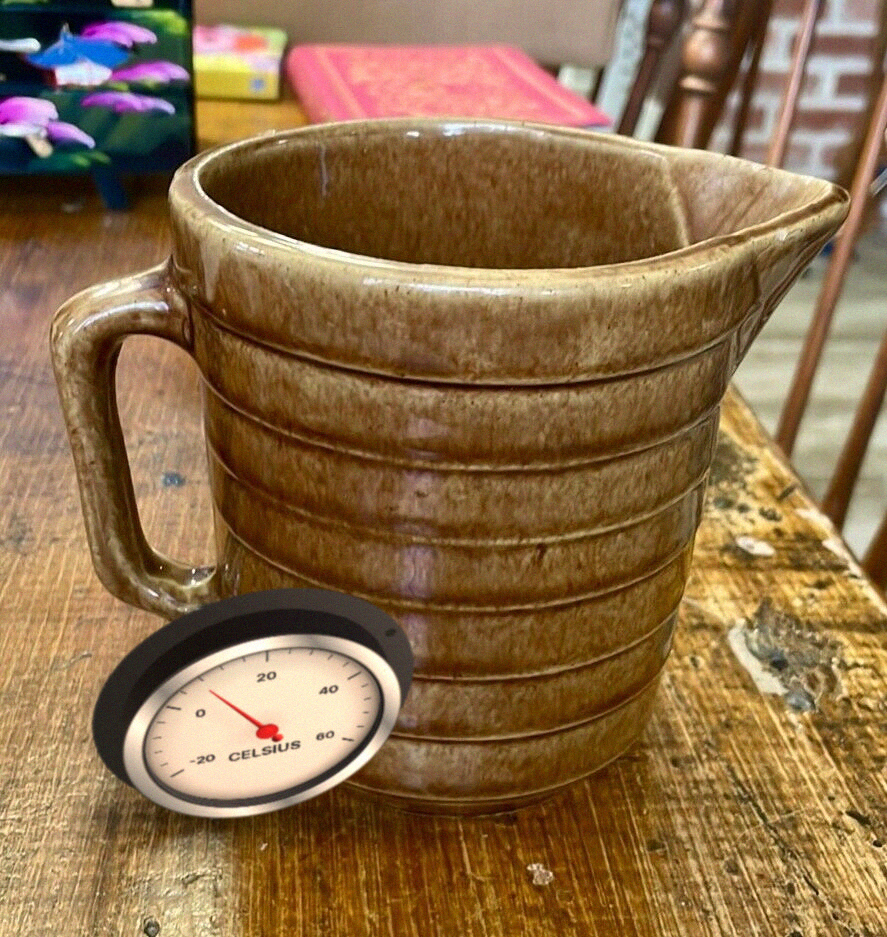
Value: °C 8
